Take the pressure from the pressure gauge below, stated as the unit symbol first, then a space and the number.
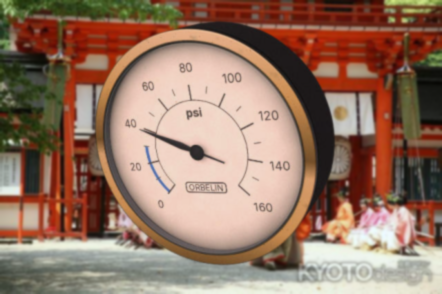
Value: psi 40
